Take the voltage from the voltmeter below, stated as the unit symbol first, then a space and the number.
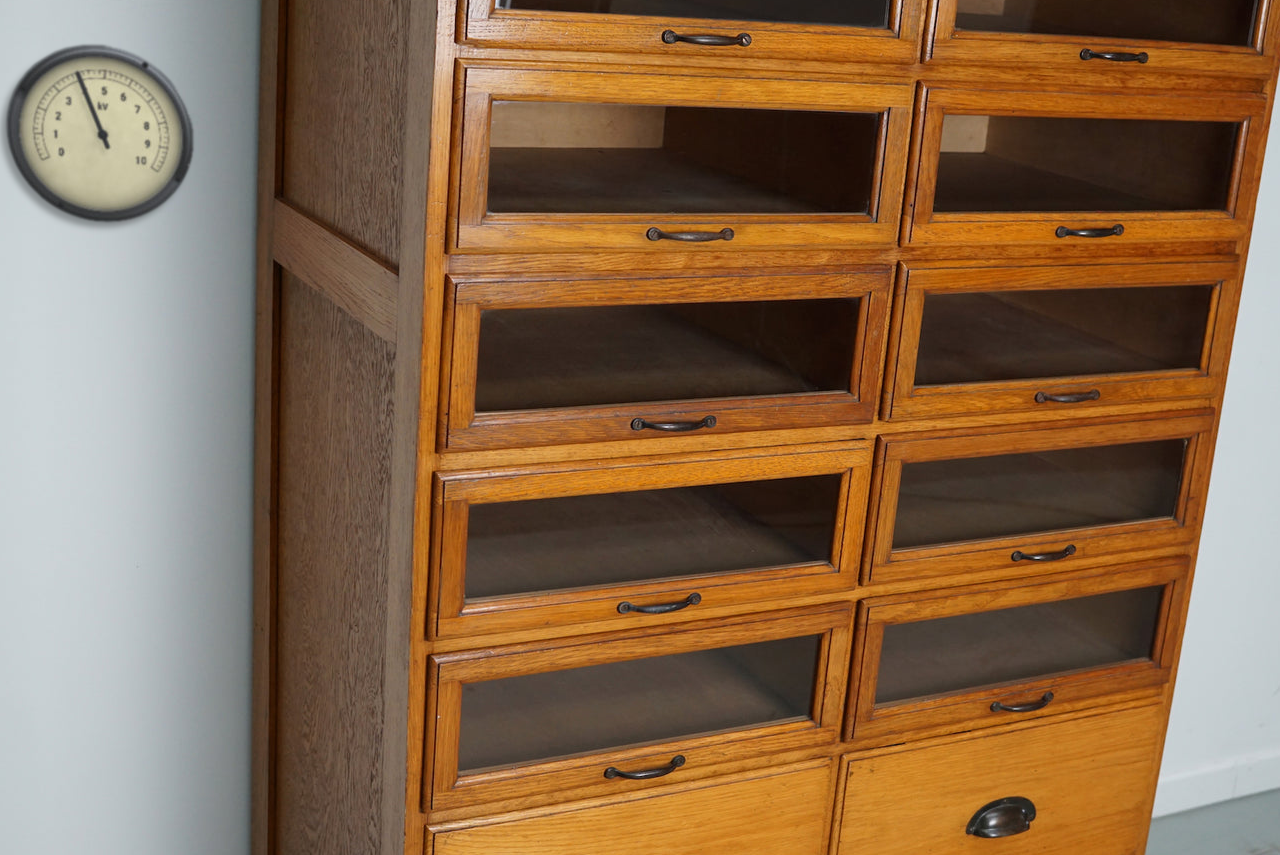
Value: kV 4
